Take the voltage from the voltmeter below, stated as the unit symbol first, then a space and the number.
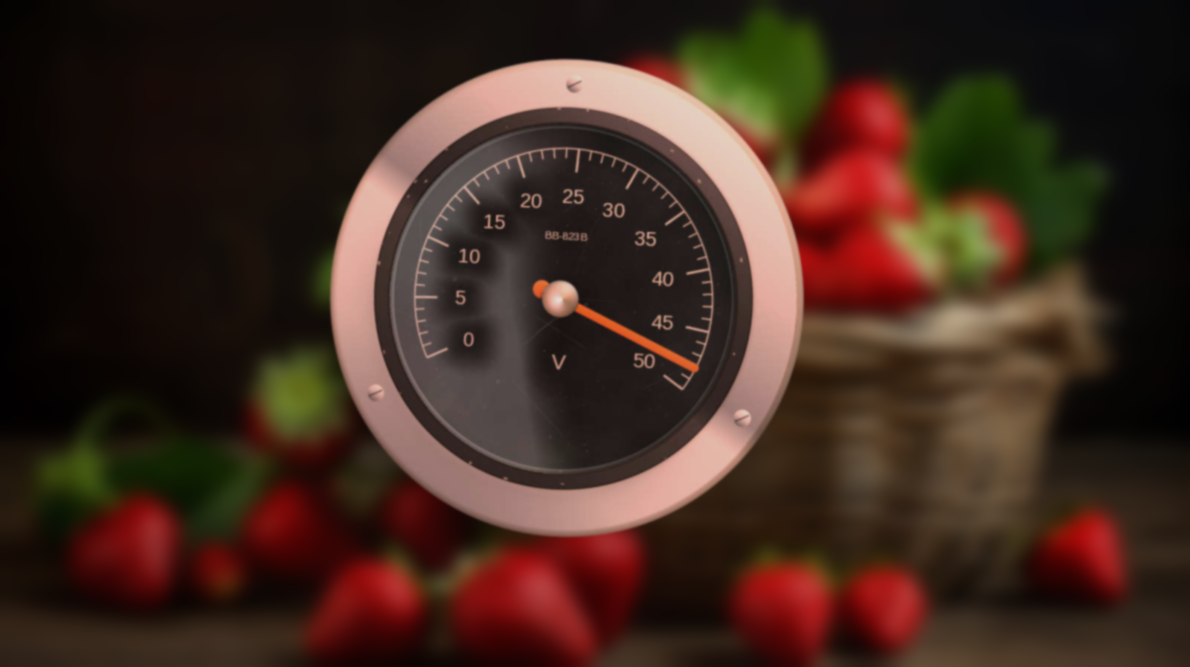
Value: V 48
